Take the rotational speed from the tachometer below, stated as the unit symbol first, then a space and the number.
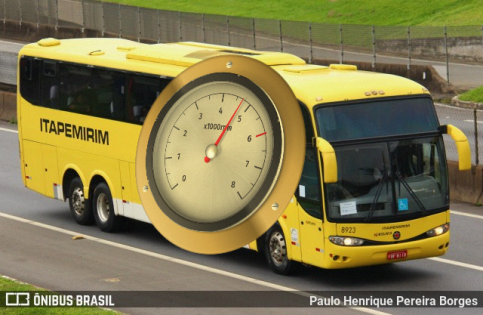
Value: rpm 4750
